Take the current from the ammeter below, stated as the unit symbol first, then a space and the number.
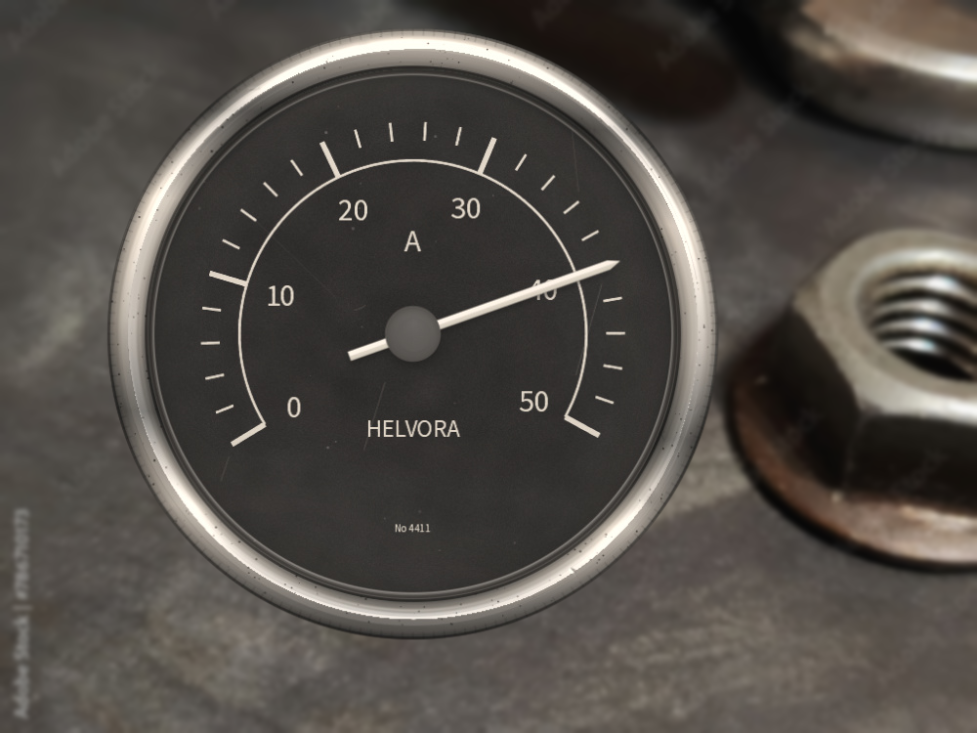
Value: A 40
